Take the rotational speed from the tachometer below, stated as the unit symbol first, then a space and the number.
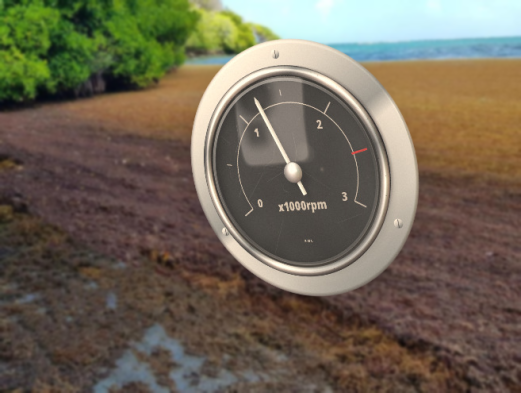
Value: rpm 1250
